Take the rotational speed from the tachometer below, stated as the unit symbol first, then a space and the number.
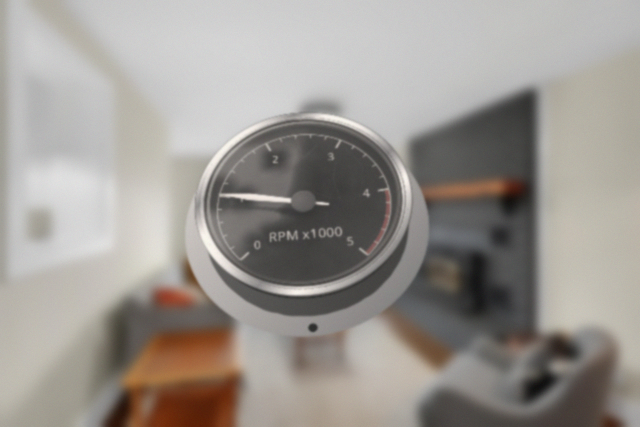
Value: rpm 1000
